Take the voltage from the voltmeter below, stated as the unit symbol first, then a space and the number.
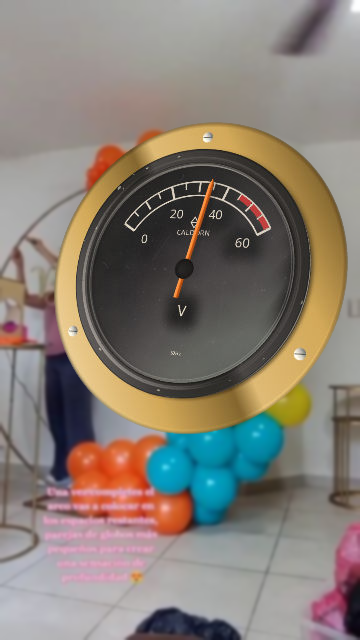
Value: V 35
